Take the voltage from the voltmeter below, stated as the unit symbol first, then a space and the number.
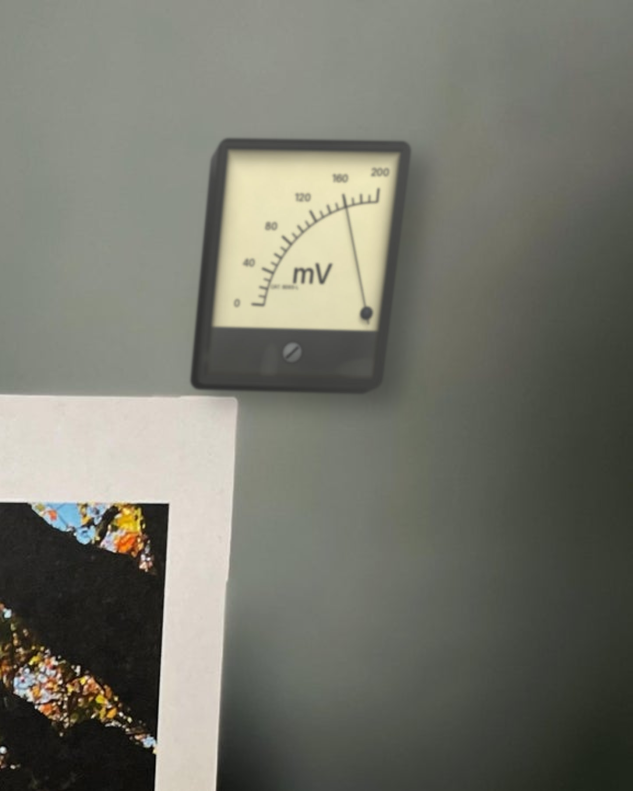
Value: mV 160
